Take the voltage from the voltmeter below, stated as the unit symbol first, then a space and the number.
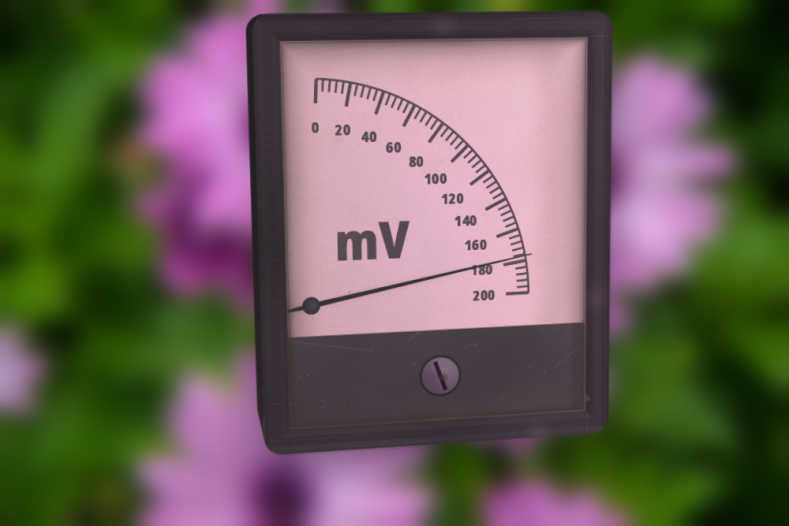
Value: mV 176
